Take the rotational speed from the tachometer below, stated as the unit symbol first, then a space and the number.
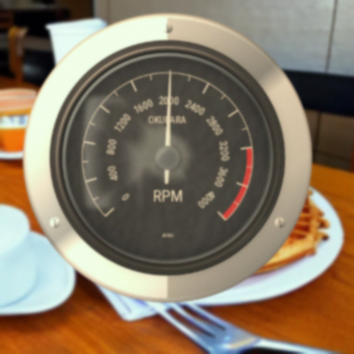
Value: rpm 2000
